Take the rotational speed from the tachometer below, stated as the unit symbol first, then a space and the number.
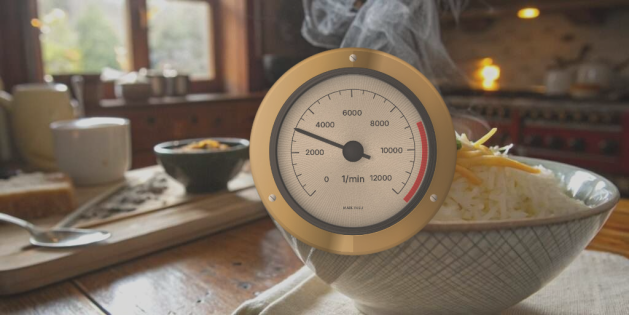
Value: rpm 3000
